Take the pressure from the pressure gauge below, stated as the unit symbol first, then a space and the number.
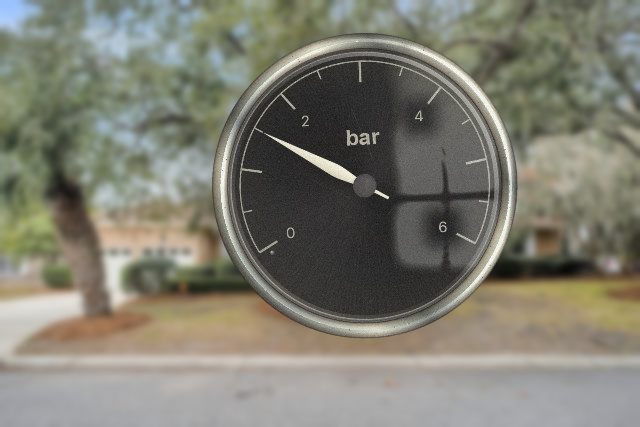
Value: bar 1.5
